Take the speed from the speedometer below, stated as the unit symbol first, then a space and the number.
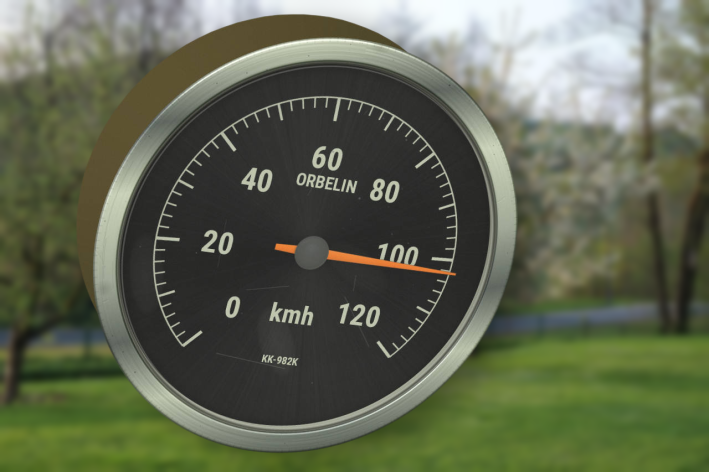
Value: km/h 102
